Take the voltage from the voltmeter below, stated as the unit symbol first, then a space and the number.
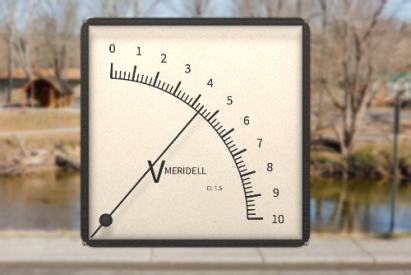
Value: V 4.4
